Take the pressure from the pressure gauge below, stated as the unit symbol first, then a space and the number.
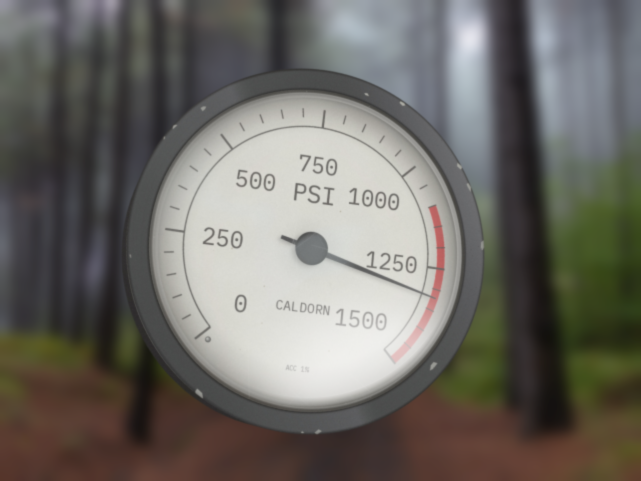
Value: psi 1325
